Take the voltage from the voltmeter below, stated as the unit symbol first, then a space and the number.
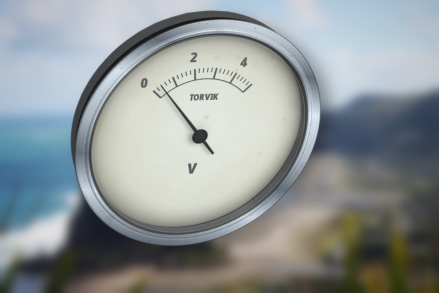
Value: V 0.4
